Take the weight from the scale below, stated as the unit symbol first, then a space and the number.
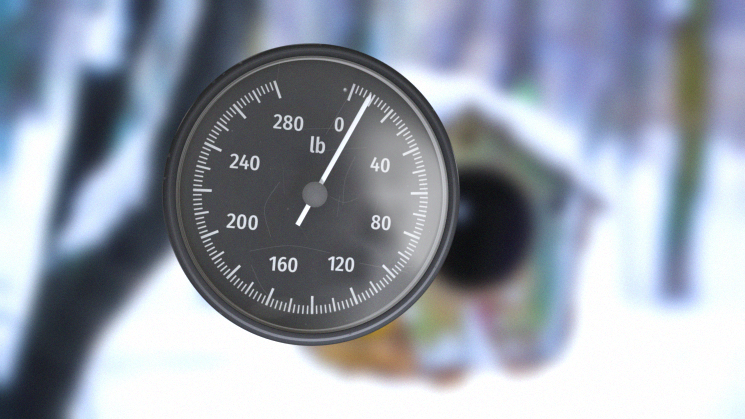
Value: lb 8
